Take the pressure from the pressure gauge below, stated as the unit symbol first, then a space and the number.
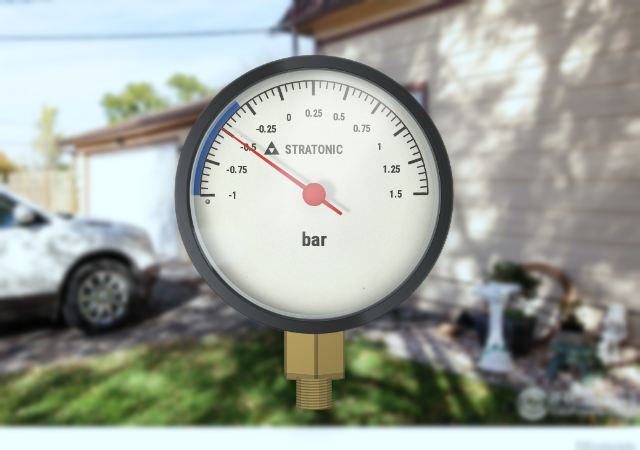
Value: bar -0.5
